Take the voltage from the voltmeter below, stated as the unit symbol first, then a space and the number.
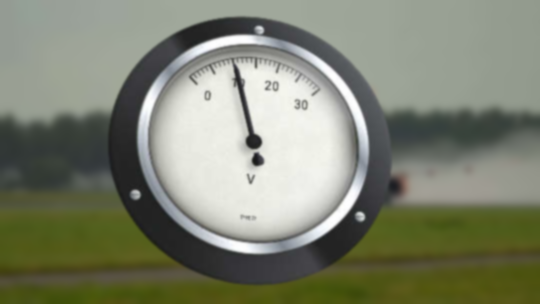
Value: V 10
